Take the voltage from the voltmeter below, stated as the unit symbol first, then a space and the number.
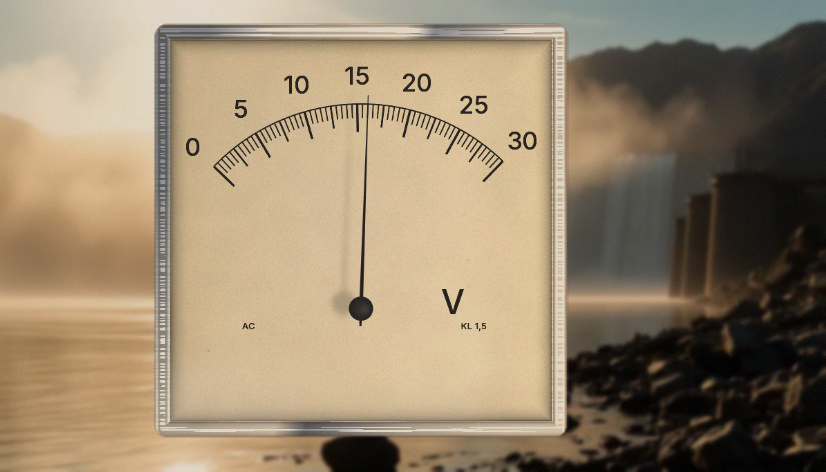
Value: V 16
